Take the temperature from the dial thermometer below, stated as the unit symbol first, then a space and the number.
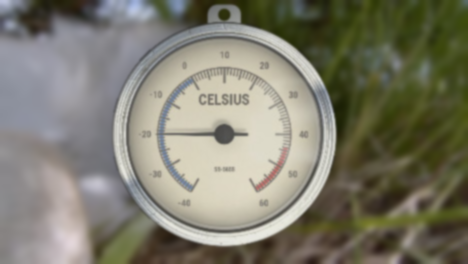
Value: °C -20
